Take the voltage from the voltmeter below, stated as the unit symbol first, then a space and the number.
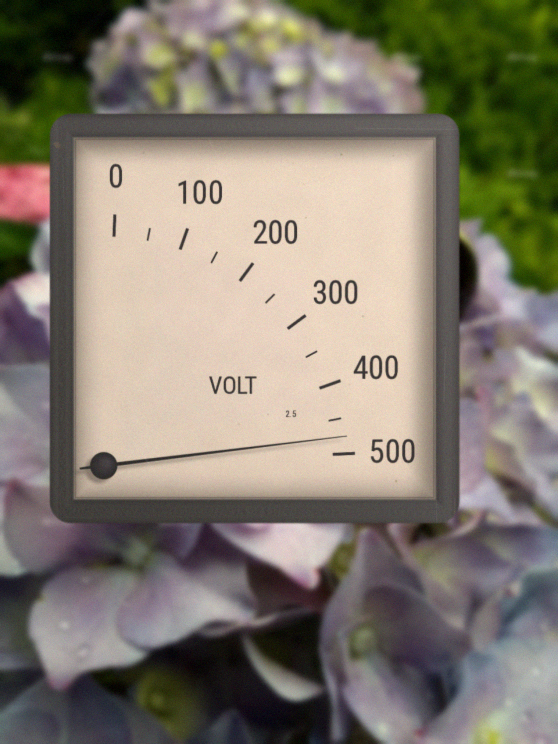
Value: V 475
